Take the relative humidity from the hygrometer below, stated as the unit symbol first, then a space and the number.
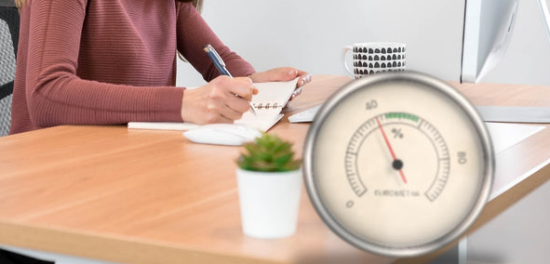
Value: % 40
